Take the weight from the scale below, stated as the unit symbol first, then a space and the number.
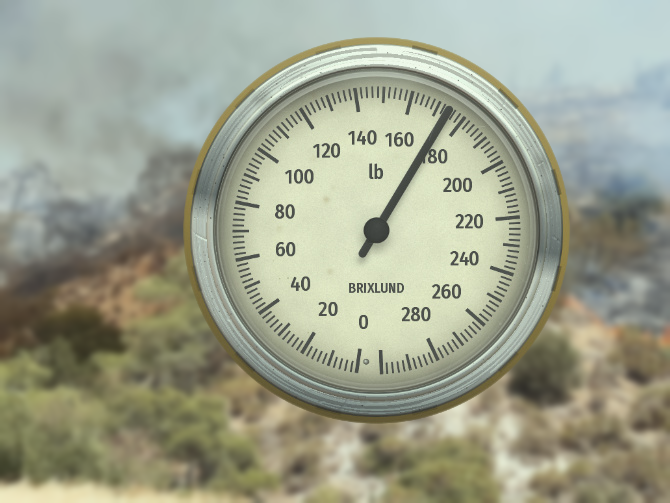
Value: lb 174
